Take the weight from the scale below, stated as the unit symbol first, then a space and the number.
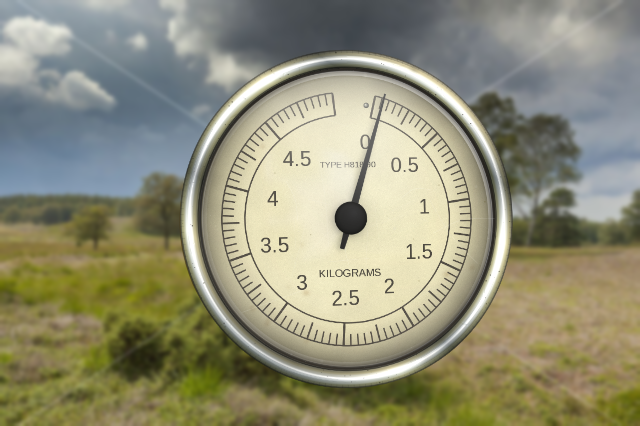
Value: kg 0.05
